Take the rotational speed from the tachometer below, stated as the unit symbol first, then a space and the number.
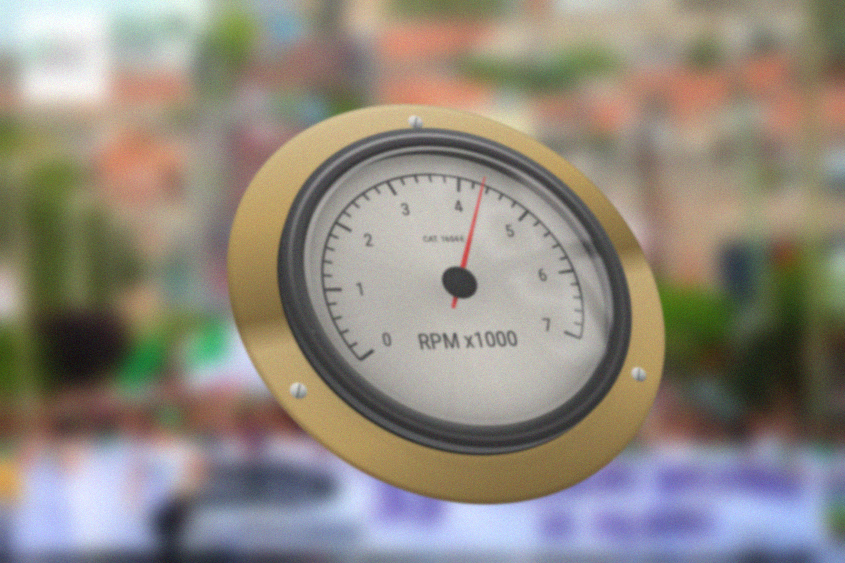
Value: rpm 4300
